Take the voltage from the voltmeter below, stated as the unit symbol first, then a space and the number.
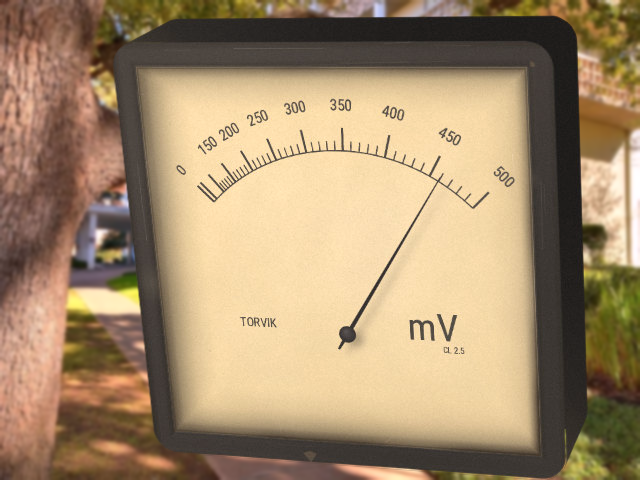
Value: mV 460
